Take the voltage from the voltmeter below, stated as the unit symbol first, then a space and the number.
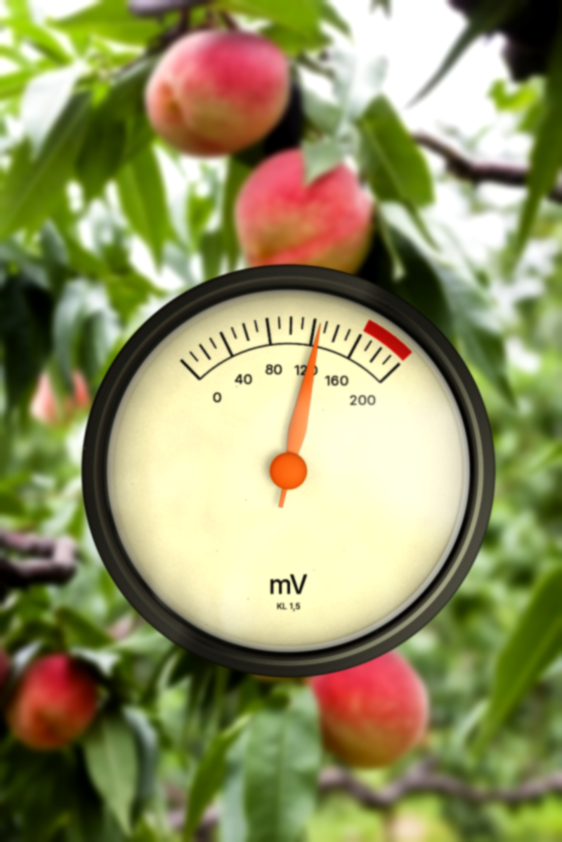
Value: mV 125
